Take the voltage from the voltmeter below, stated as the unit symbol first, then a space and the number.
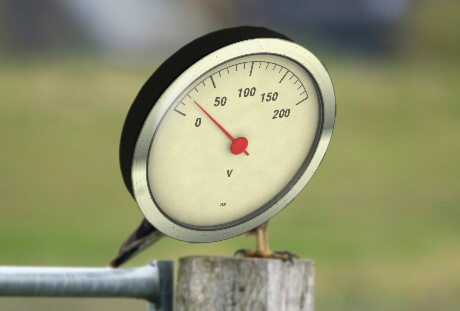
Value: V 20
